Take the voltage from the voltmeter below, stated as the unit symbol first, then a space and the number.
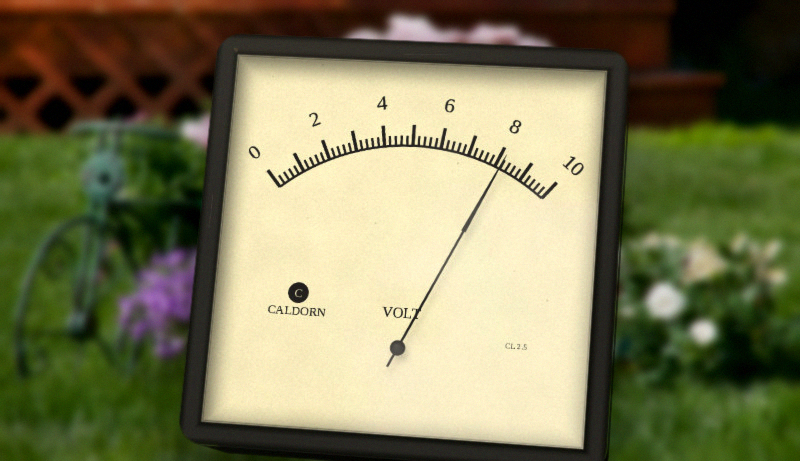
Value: V 8.2
